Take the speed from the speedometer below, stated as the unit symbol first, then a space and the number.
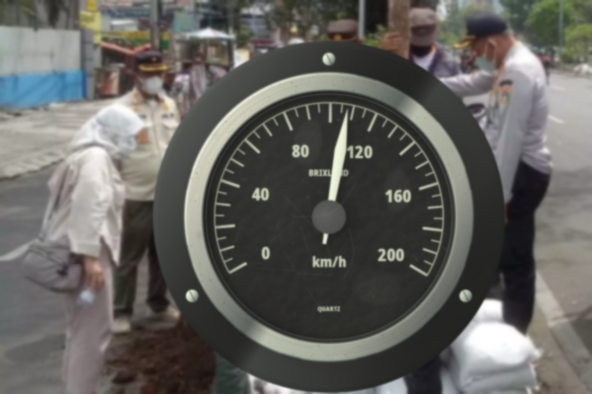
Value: km/h 107.5
